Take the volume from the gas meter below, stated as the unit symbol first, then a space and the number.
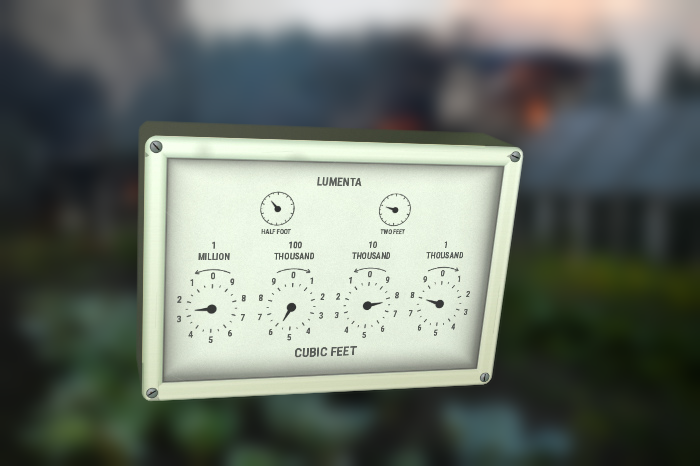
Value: ft³ 257800
